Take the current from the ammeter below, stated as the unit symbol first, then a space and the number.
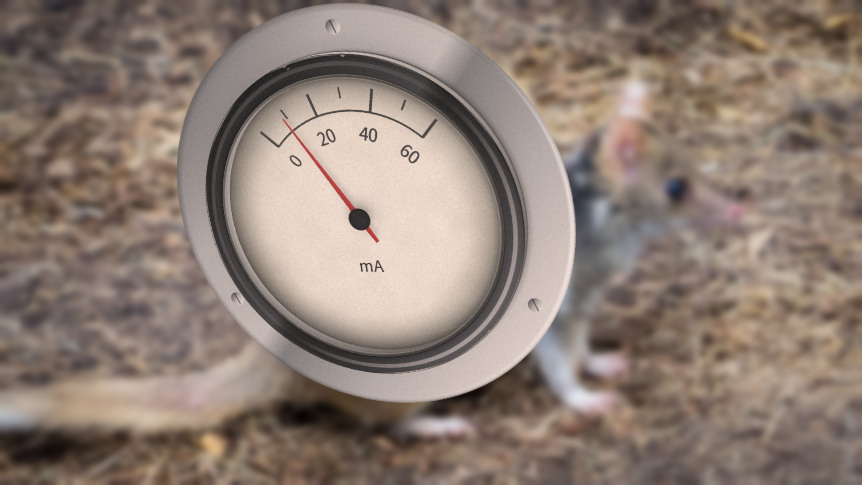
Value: mA 10
